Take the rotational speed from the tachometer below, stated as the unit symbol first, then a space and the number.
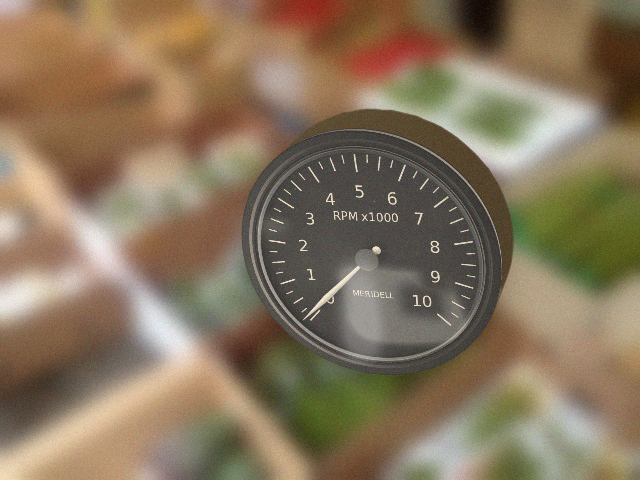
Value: rpm 125
